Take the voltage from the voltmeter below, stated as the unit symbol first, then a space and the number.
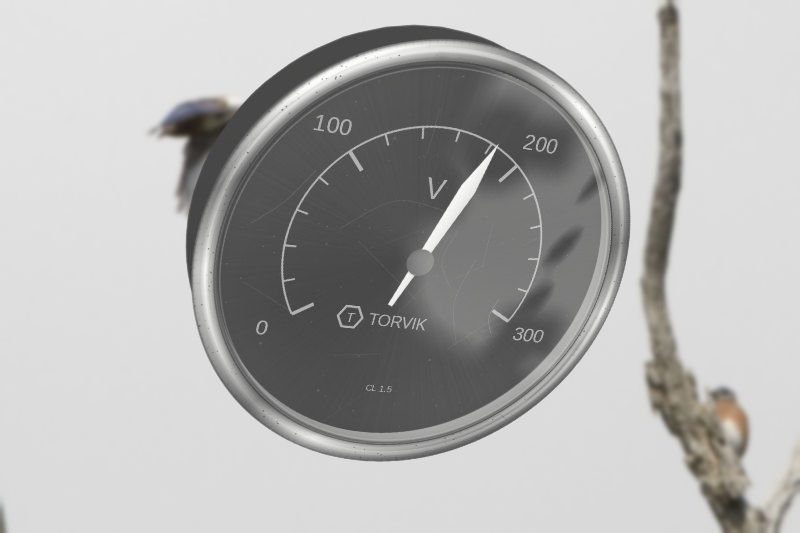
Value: V 180
